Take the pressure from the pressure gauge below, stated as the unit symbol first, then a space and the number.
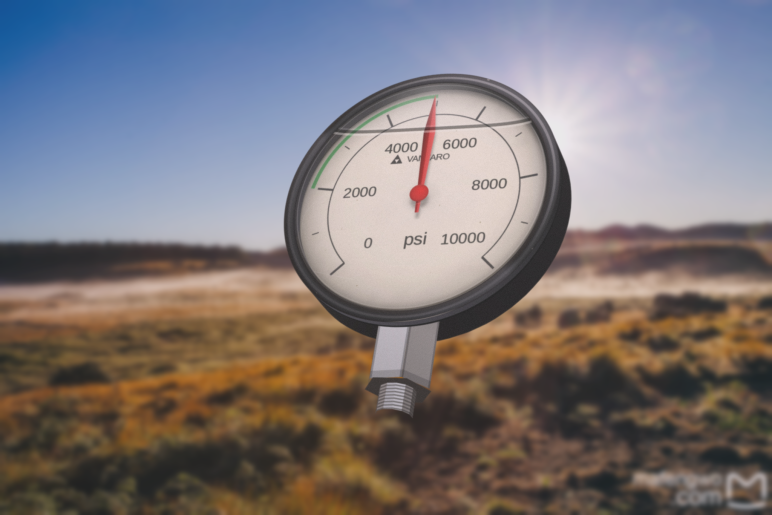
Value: psi 5000
